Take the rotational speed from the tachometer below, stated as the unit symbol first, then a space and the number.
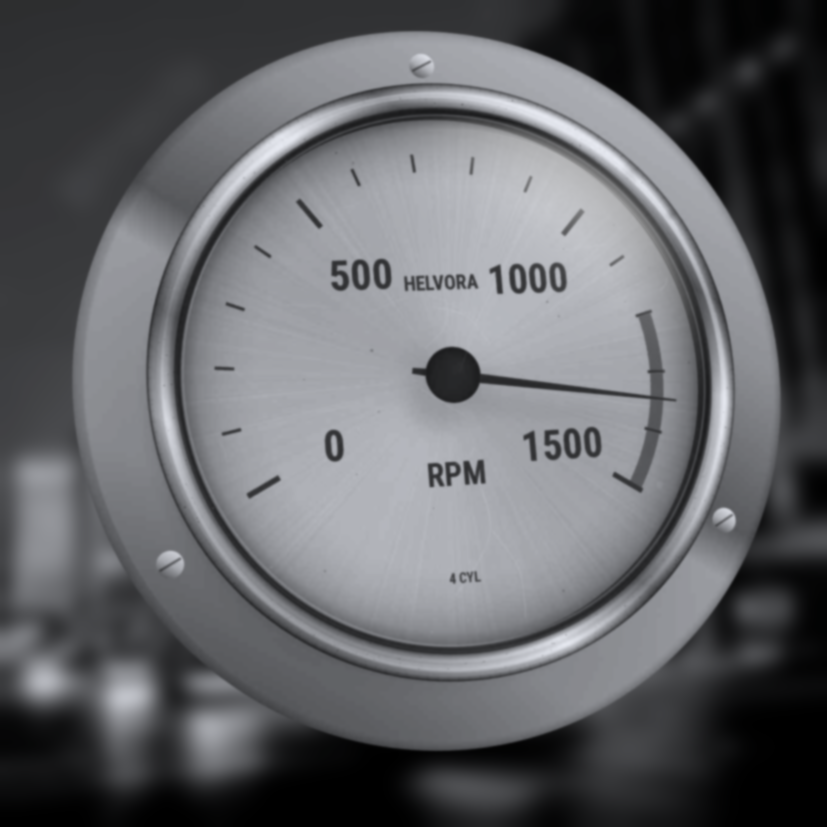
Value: rpm 1350
